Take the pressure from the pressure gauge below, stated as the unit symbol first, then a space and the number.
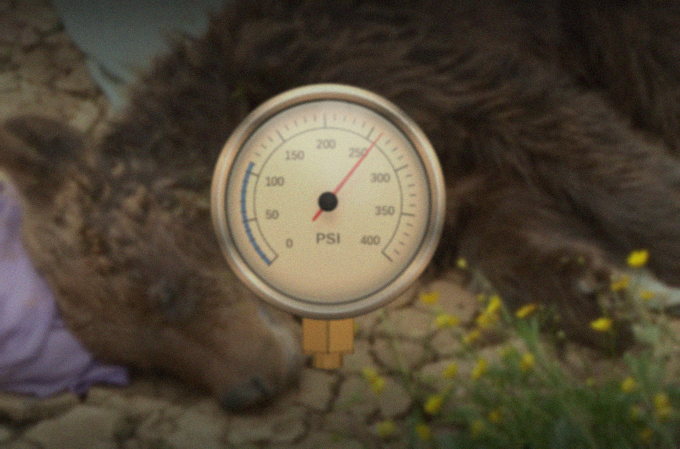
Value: psi 260
